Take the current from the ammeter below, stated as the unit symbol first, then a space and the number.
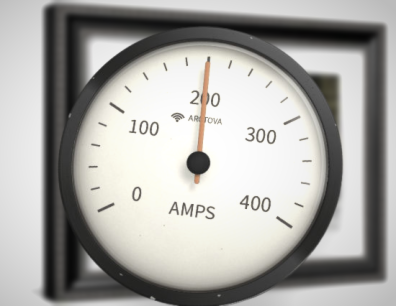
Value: A 200
